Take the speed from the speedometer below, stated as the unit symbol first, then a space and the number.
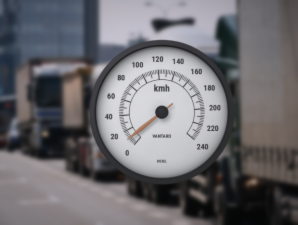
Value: km/h 10
